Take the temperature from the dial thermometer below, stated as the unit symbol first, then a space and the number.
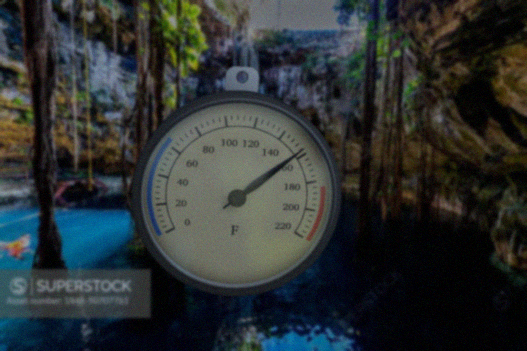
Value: °F 156
